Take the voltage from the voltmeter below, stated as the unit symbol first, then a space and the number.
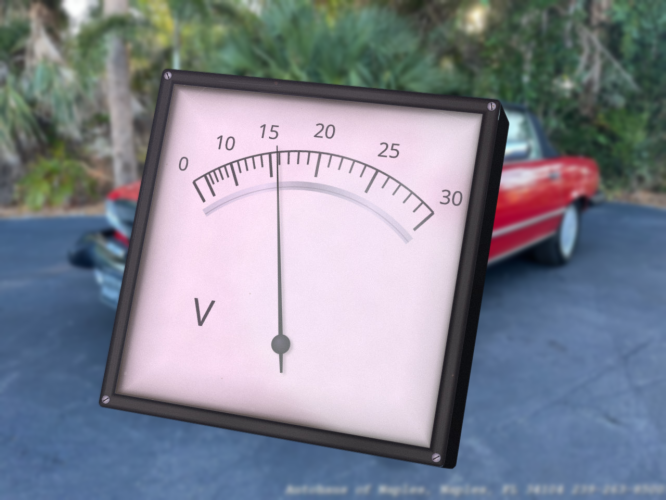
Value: V 16
